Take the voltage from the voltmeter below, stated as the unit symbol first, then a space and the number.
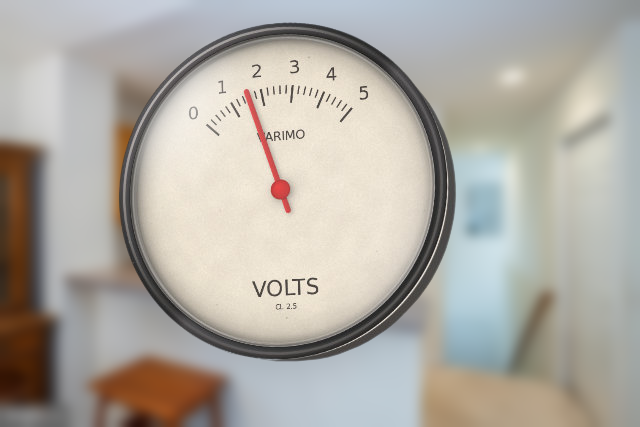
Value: V 1.6
